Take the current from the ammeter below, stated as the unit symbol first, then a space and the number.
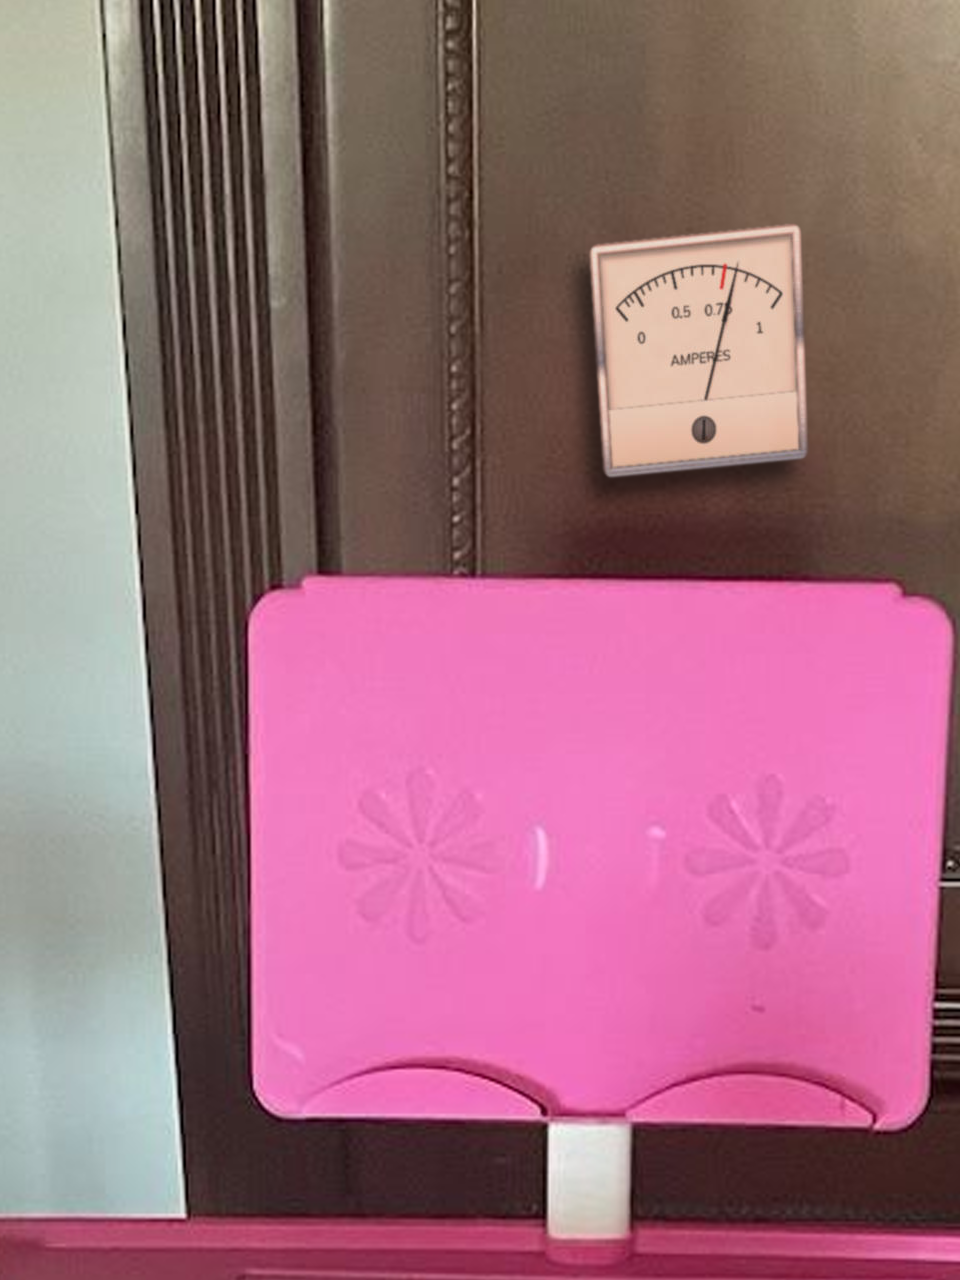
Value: A 0.8
